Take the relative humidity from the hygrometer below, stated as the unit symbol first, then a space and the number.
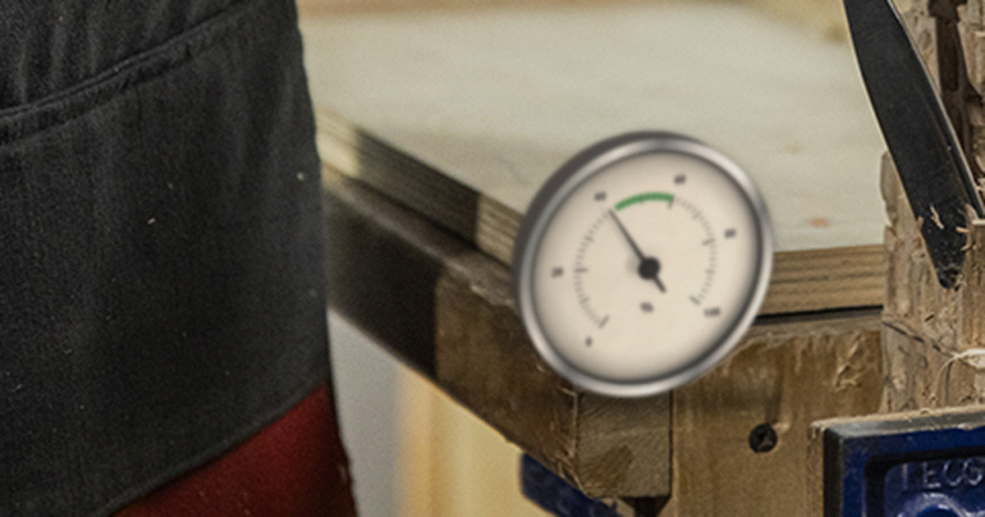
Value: % 40
